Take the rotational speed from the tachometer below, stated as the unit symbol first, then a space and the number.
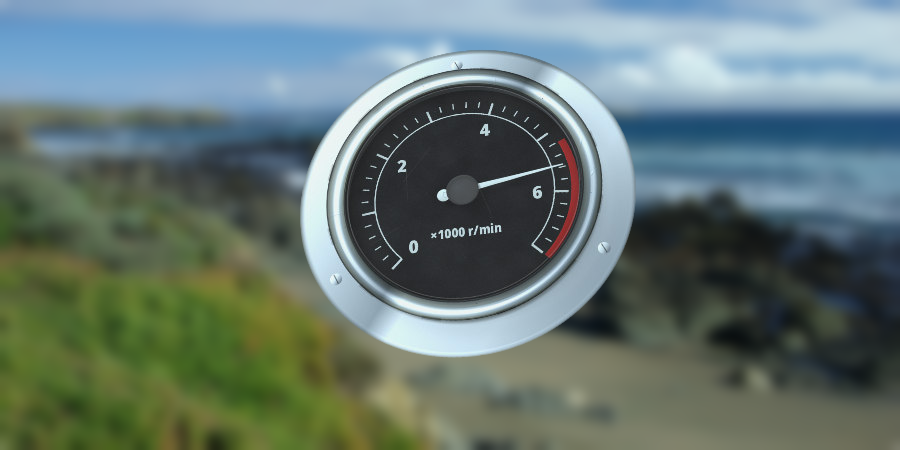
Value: rpm 5600
